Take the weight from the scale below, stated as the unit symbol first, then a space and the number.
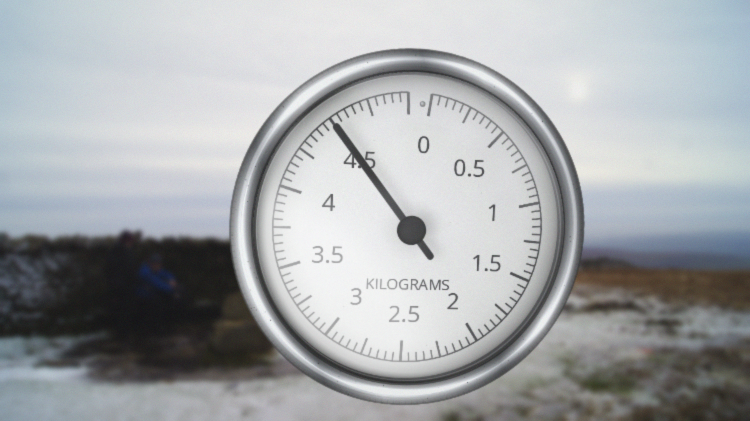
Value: kg 4.5
